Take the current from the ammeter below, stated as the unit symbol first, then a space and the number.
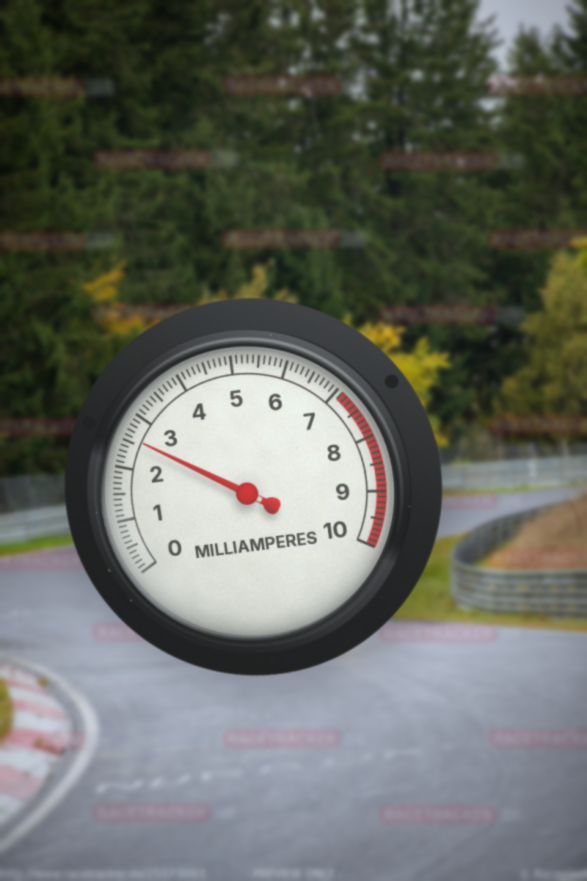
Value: mA 2.6
